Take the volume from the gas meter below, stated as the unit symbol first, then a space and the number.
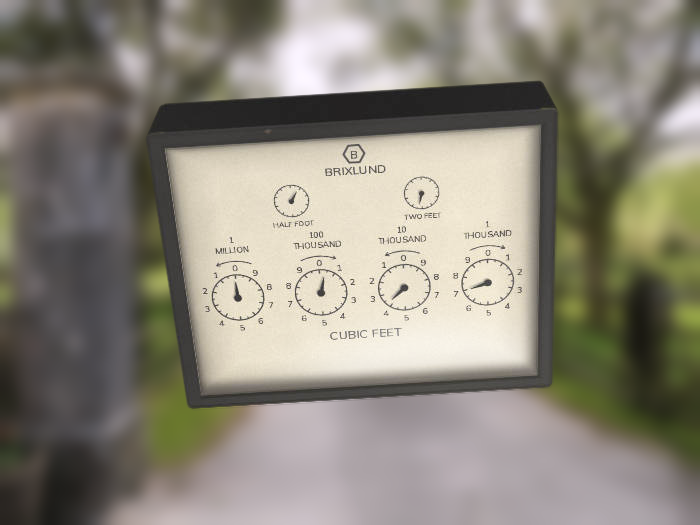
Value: ft³ 3700
